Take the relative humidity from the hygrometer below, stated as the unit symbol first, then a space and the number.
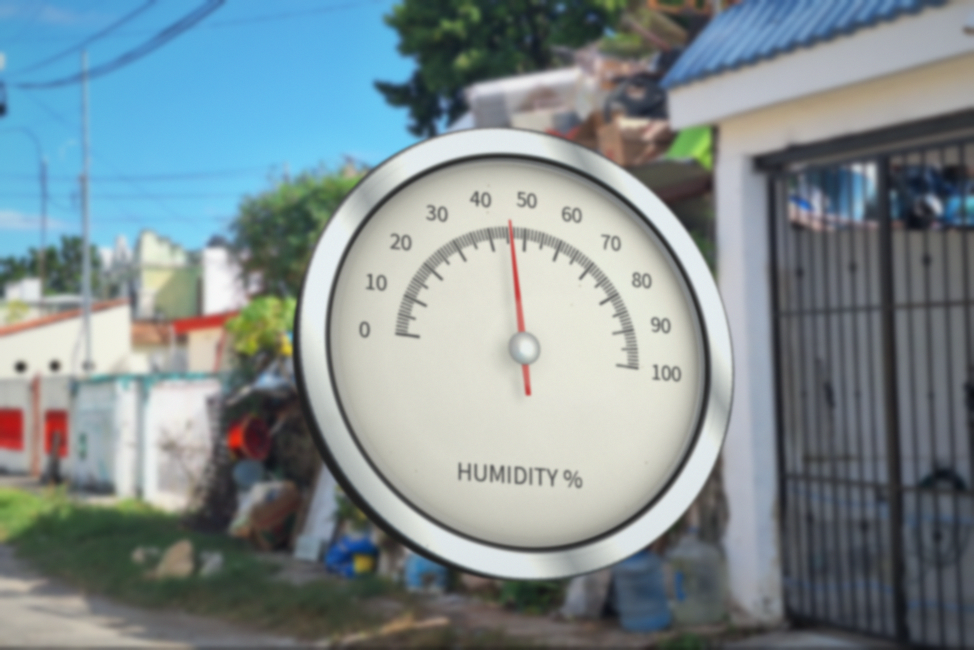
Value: % 45
